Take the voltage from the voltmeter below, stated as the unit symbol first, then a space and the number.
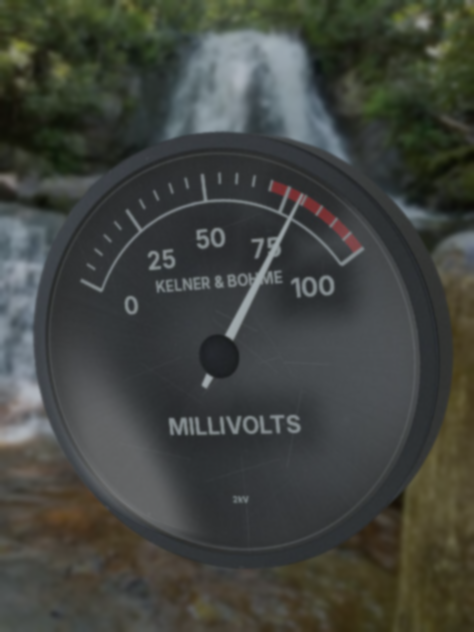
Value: mV 80
